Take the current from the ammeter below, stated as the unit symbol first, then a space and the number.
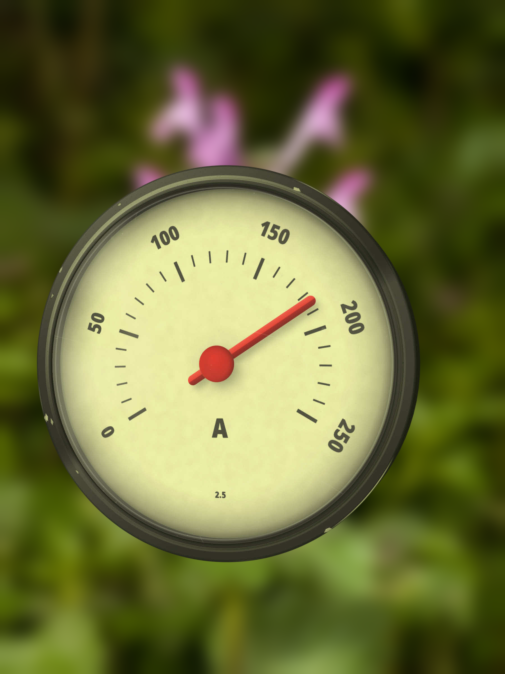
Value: A 185
